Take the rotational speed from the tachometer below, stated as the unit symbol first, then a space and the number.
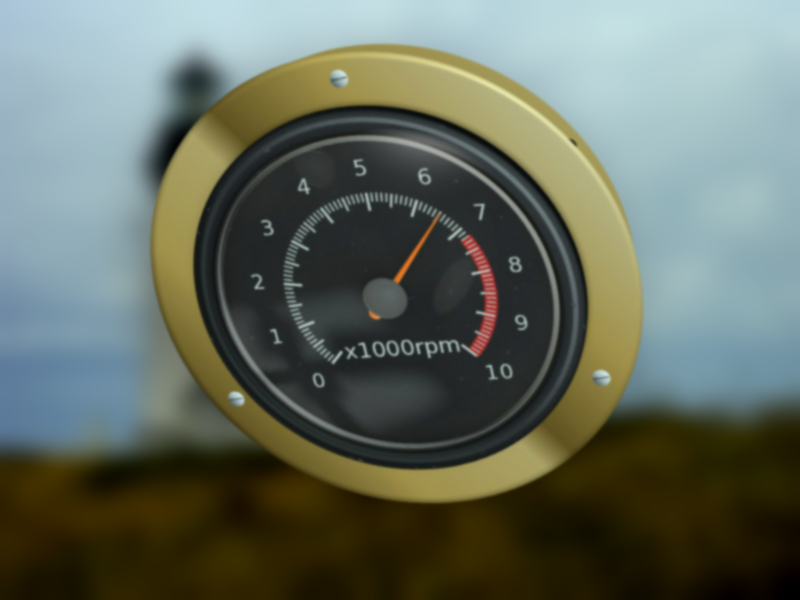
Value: rpm 6500
